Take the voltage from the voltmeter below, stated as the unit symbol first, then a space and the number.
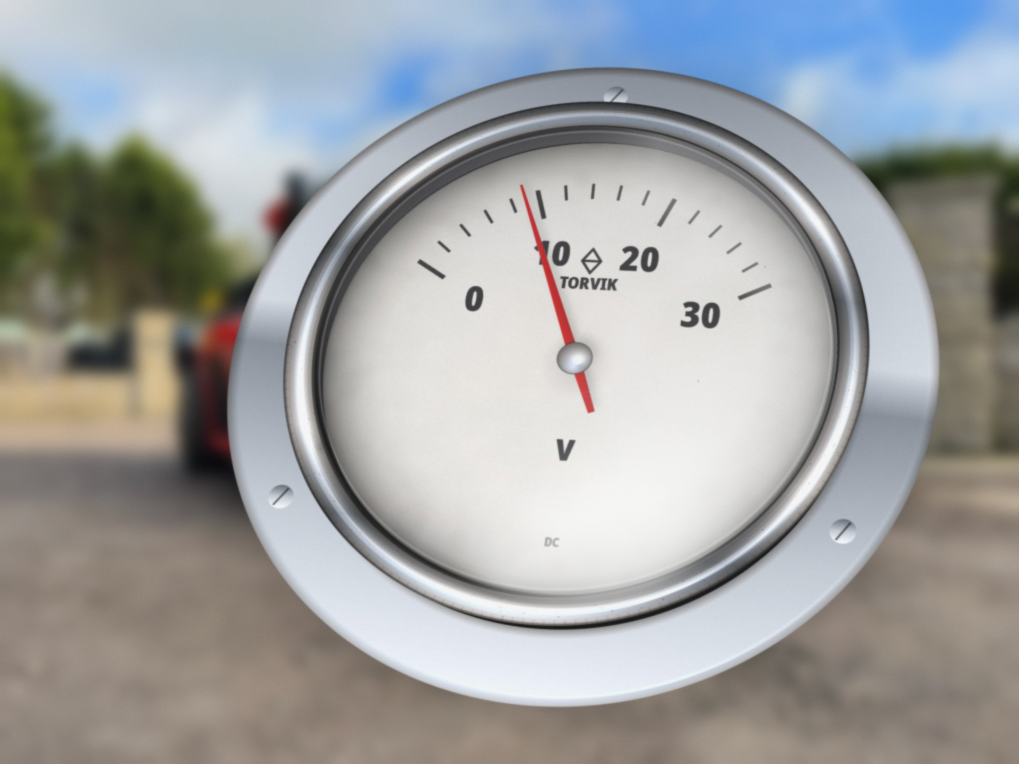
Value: V 9
